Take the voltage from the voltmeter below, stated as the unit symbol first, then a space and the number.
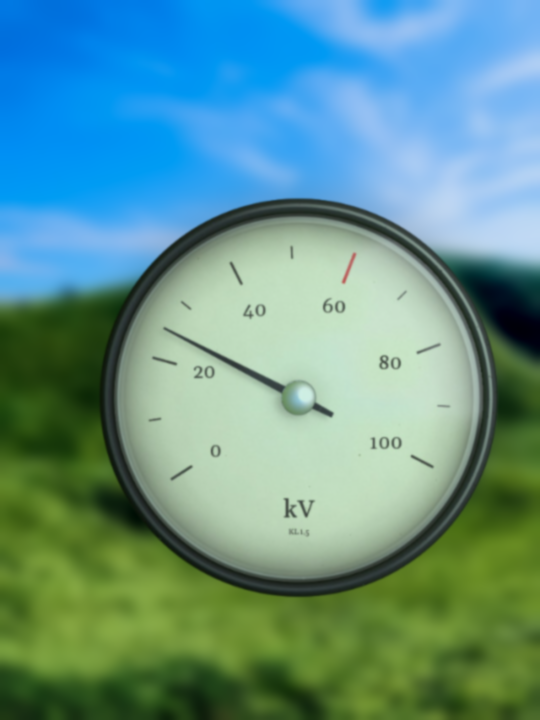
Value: kV 25
